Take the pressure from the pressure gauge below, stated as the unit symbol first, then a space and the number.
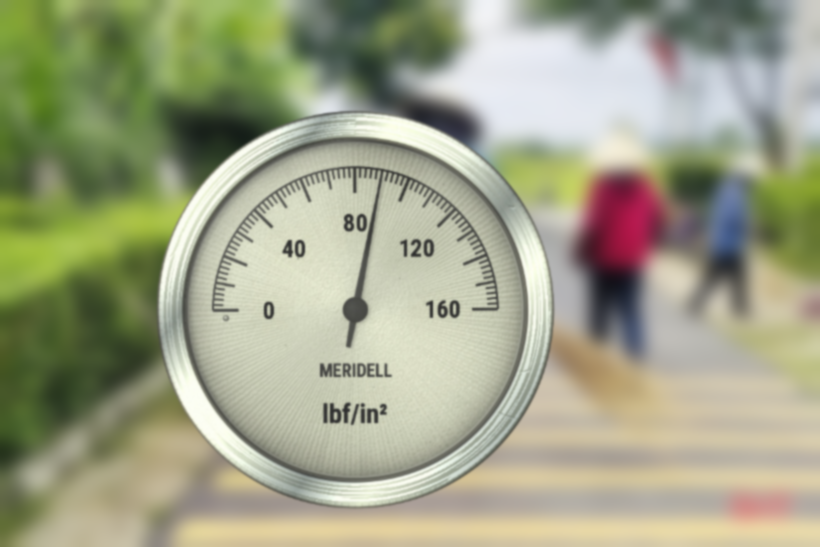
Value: psi 90
